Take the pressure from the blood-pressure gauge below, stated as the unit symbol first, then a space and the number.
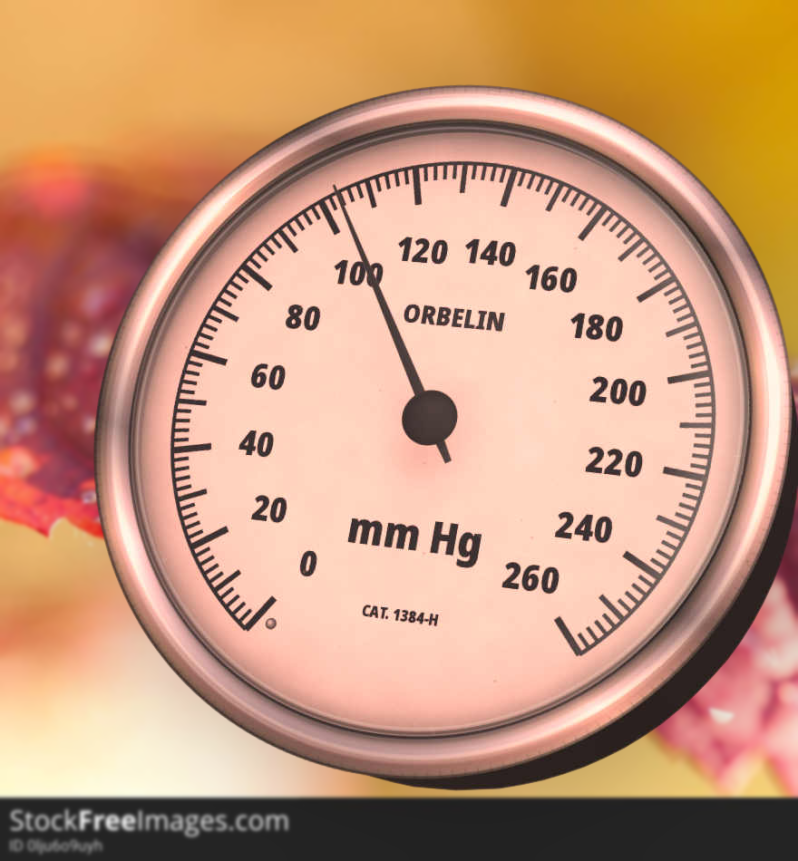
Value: mmHg 104
